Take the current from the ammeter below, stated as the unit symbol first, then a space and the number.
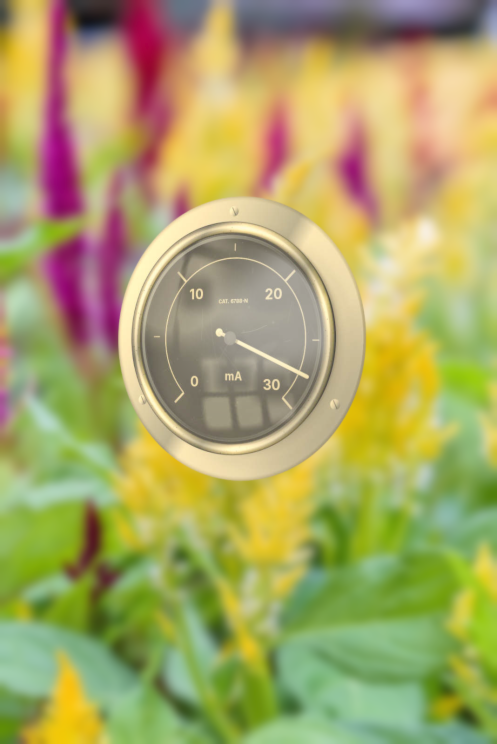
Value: mA 27.5
